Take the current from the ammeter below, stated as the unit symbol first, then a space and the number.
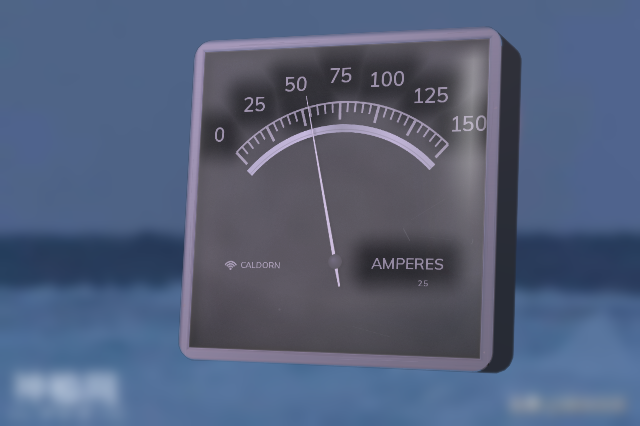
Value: A 55
